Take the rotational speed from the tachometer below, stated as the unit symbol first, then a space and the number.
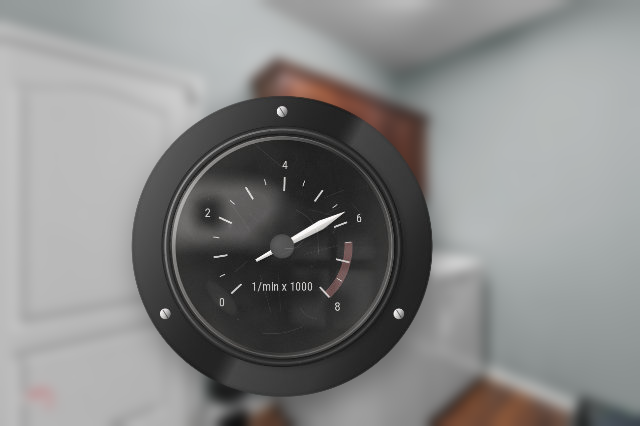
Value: rpm 5750
